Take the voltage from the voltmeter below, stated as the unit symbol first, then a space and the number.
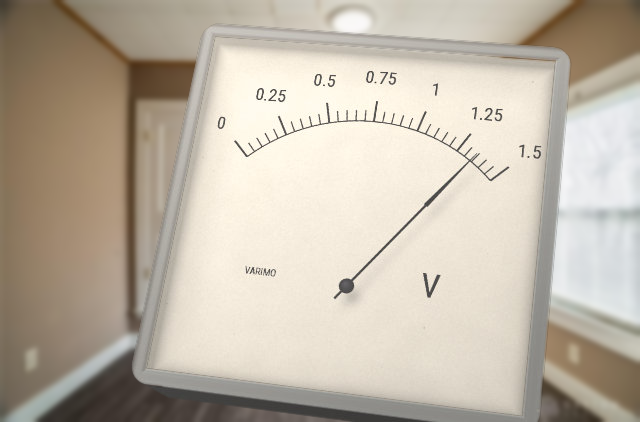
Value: V 1.35
